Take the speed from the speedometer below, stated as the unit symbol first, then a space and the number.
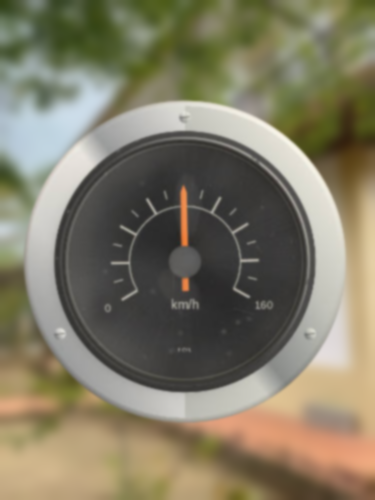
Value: km/h 80
